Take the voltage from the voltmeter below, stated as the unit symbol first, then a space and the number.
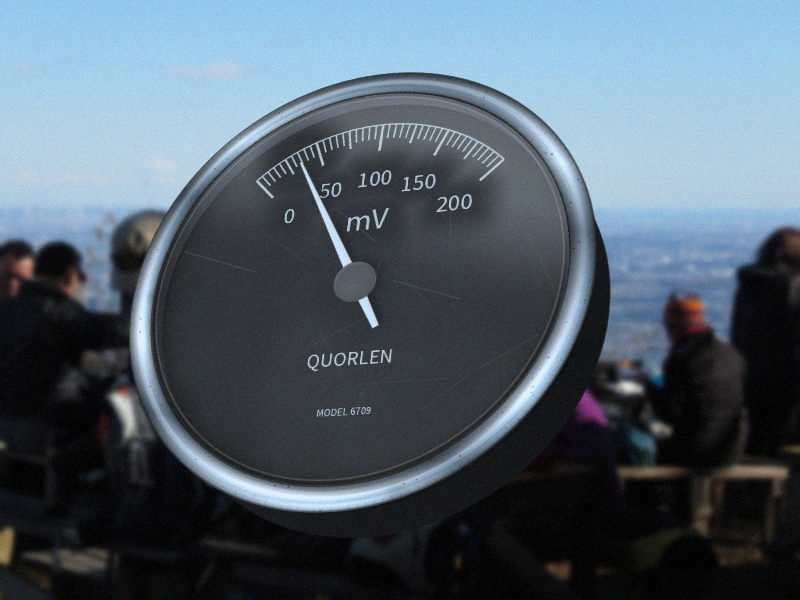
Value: mV 35
